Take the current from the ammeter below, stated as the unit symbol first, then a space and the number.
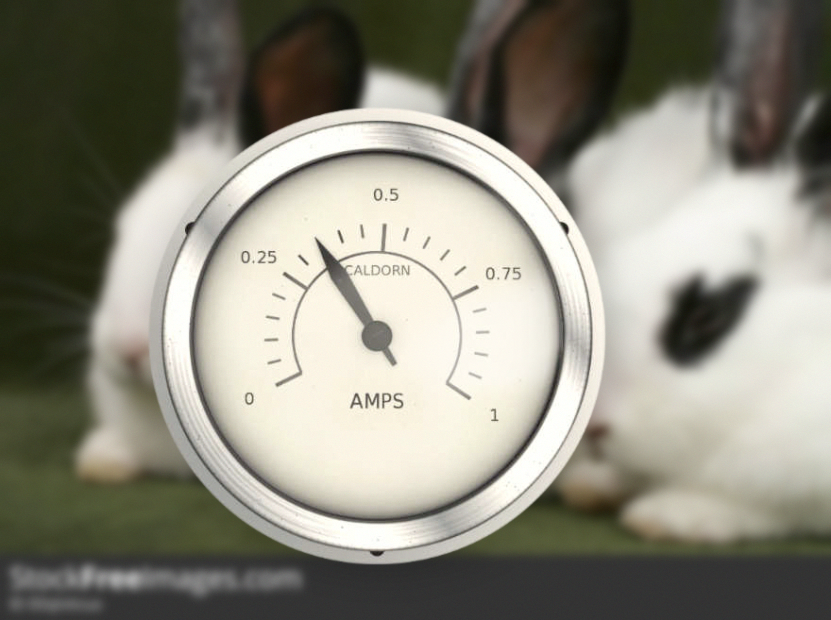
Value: A 0.35
